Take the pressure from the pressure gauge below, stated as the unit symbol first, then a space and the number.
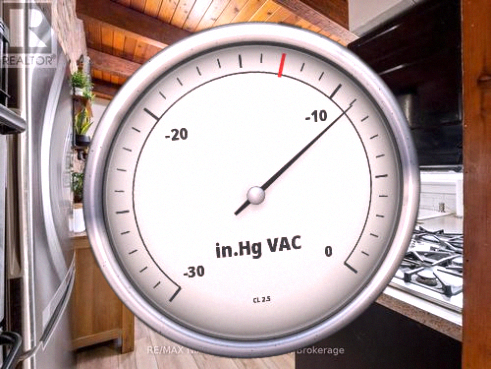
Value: inHg -9
